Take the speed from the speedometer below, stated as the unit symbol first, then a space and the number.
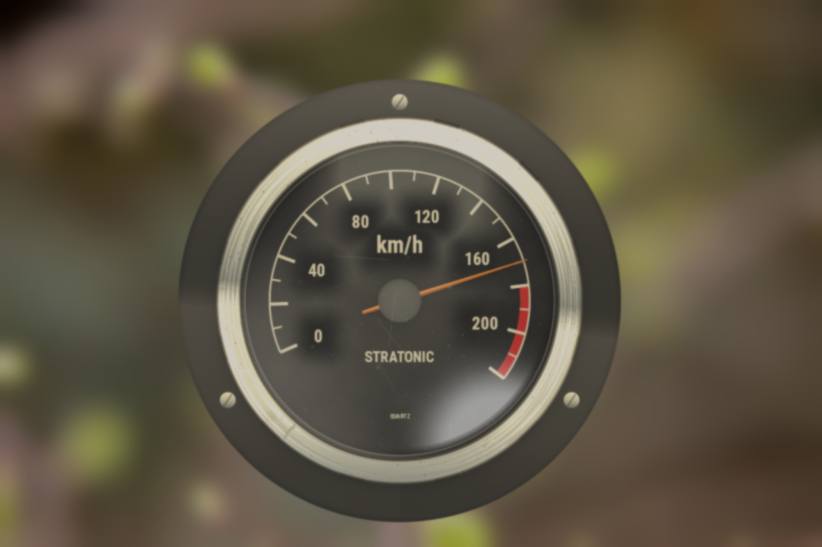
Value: km/h 170
